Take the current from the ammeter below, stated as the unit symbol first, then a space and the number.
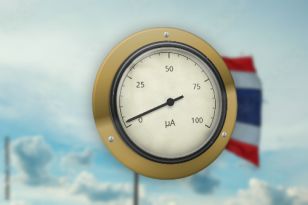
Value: µA 2.5
